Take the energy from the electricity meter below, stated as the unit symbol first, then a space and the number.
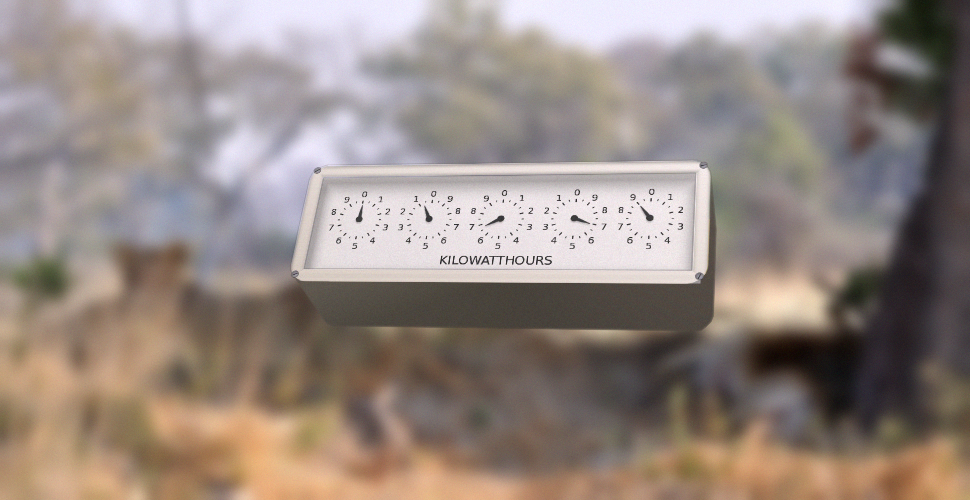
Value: kWh 669
